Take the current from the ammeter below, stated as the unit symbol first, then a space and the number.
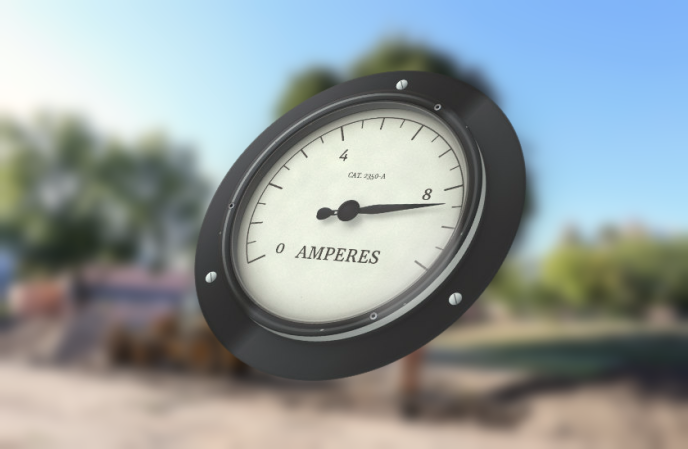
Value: A 8.5
